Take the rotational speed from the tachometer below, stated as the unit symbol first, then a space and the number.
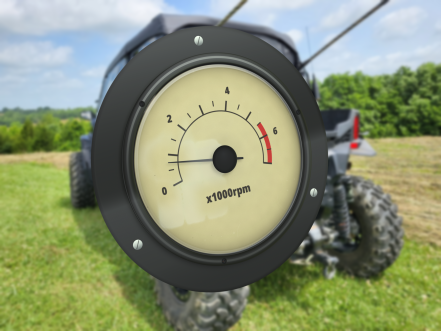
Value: rpm 750
